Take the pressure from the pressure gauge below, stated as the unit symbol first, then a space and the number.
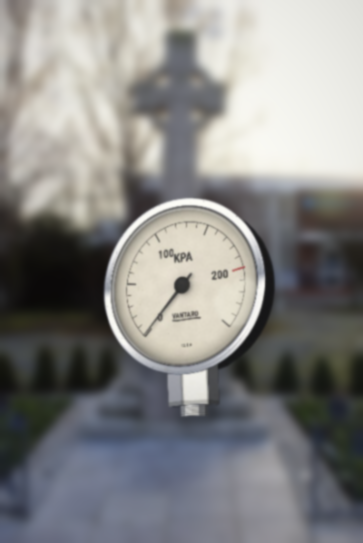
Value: kPa 0
